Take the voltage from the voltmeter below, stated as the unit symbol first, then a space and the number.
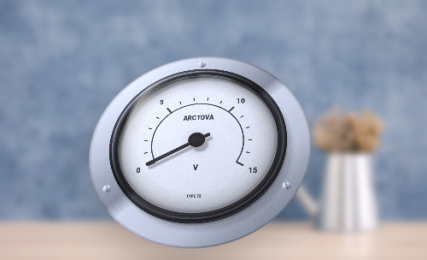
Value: V 0
